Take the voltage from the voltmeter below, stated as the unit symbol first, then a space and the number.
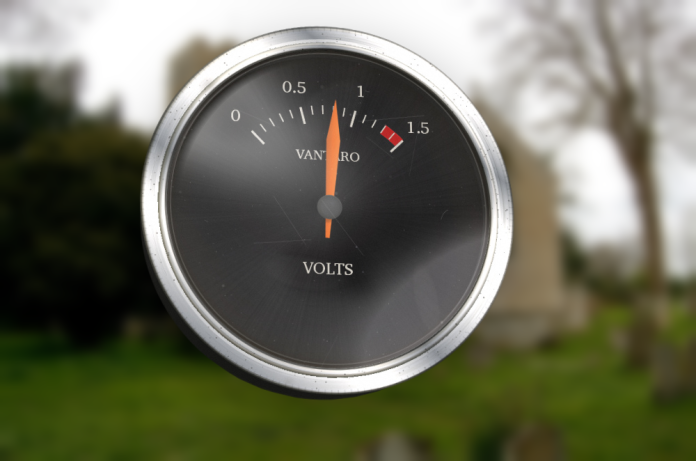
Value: V 0.8
